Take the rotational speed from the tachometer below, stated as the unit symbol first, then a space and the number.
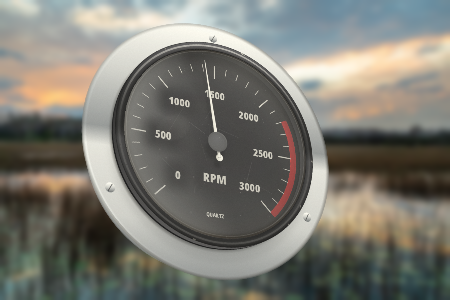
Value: rpm 1400
